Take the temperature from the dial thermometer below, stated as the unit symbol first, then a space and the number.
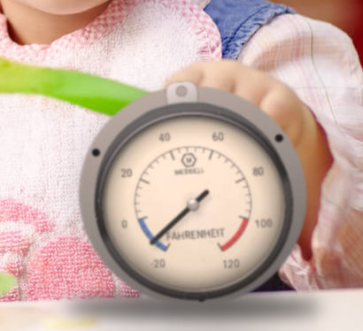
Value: °F -12
